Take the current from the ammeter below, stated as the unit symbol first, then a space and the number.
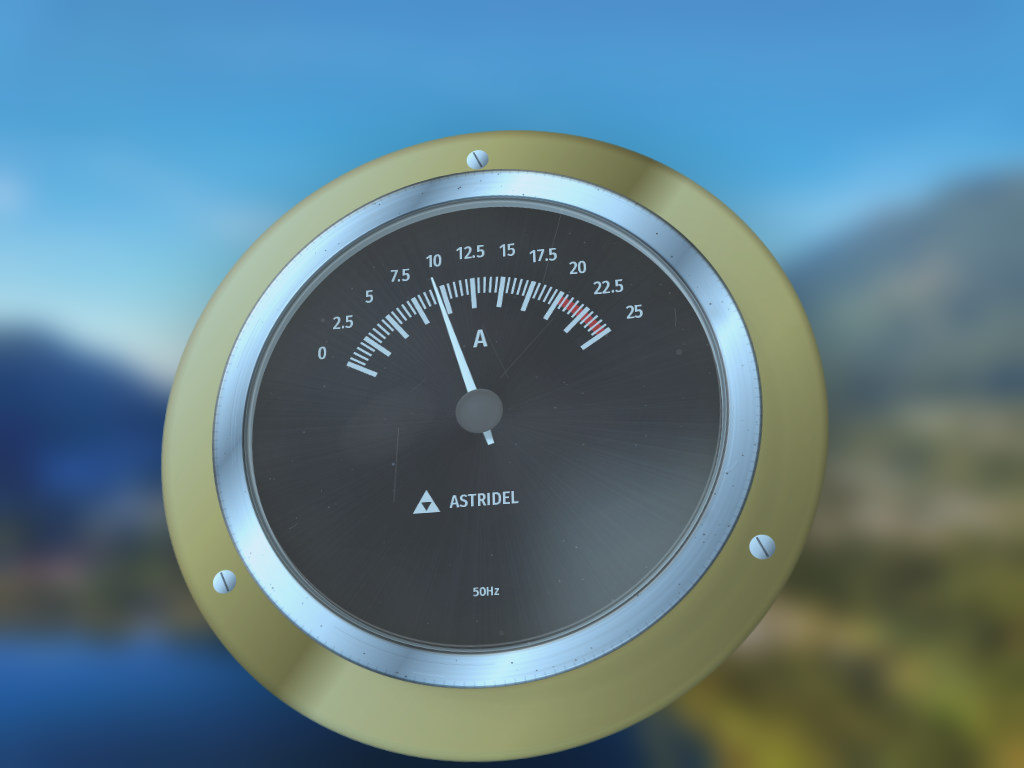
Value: A 9.5
